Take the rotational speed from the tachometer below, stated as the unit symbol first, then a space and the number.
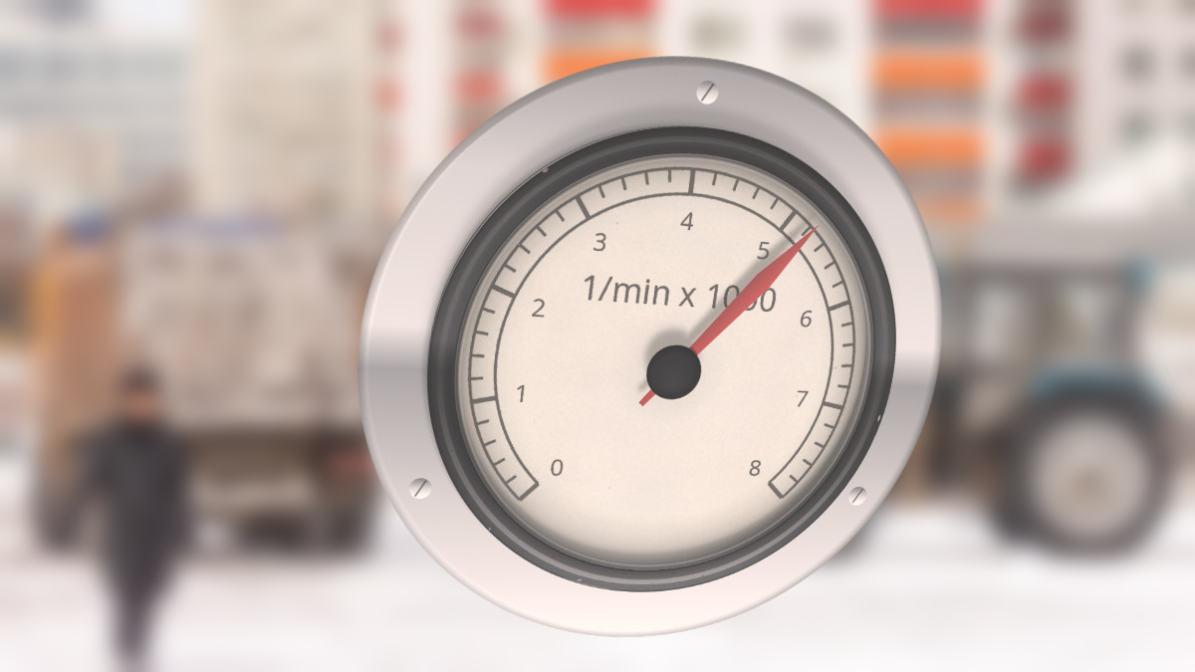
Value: rpm 5200
